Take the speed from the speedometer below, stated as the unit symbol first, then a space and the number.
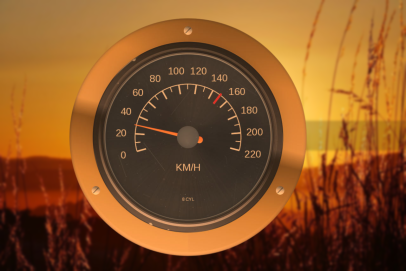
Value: km/h 30
